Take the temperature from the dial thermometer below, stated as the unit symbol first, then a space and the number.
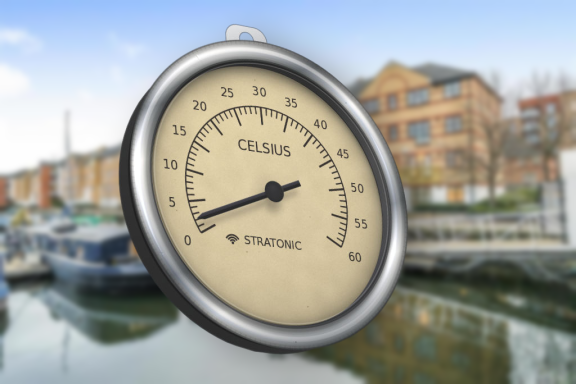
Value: °C 2
